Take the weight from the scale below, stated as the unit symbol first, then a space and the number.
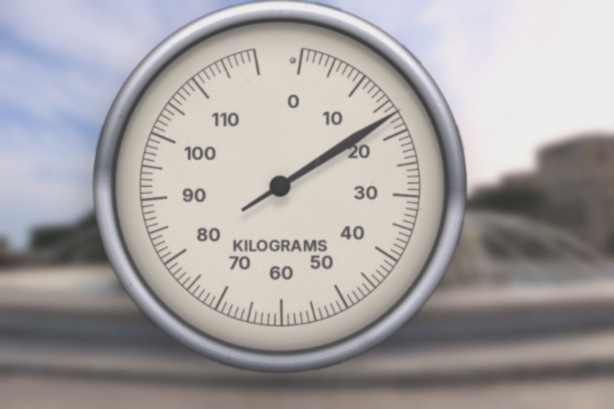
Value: kg 17
